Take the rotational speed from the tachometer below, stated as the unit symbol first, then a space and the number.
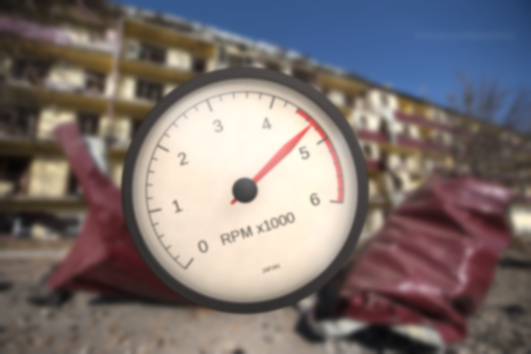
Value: rpm 4700
